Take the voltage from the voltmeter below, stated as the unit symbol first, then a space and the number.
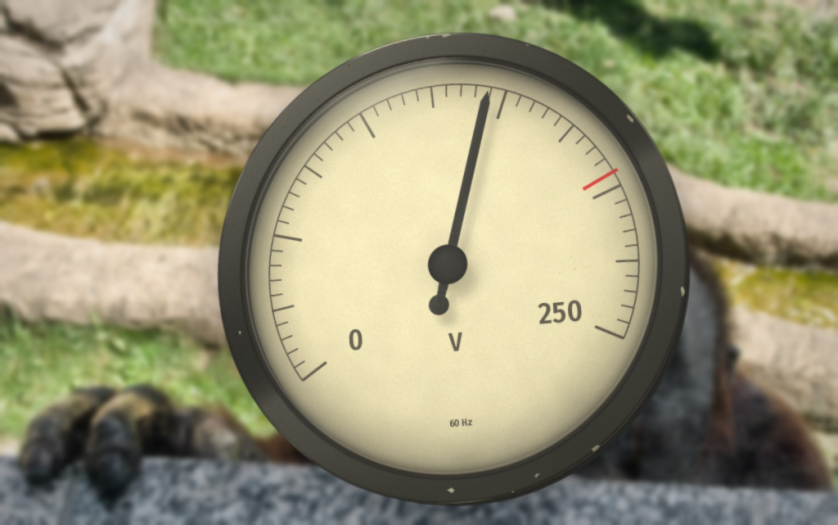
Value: V 145
